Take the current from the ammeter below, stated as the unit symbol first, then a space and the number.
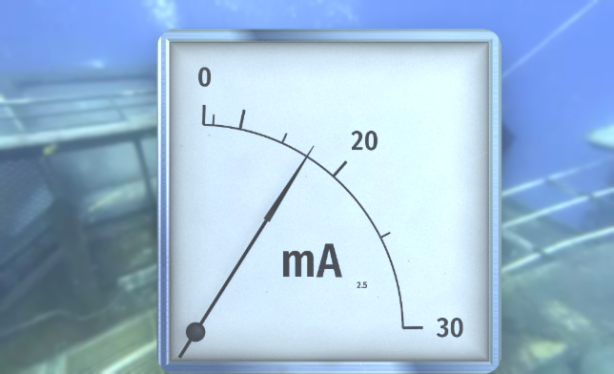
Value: mA 17.5
